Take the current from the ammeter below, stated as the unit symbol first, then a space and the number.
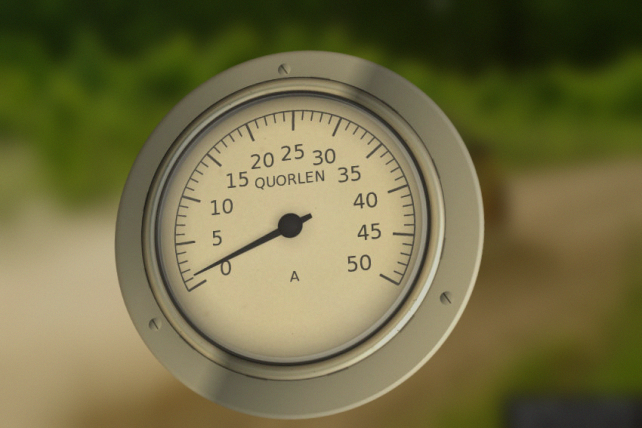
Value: A 1
